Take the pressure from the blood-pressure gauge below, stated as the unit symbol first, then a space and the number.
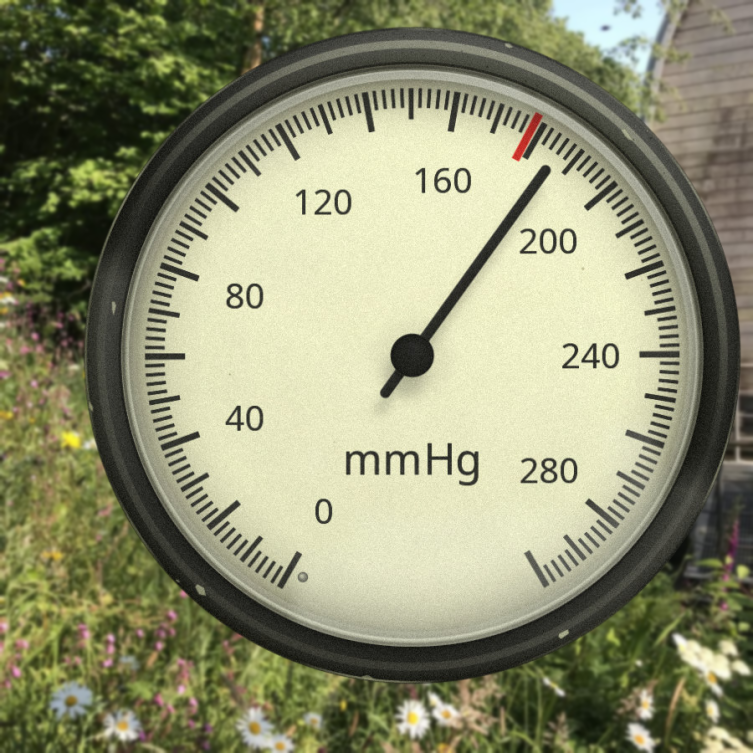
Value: mmHg 186
